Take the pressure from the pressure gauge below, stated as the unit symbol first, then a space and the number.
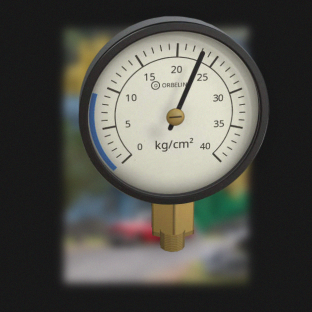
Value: kg/cm² 23
